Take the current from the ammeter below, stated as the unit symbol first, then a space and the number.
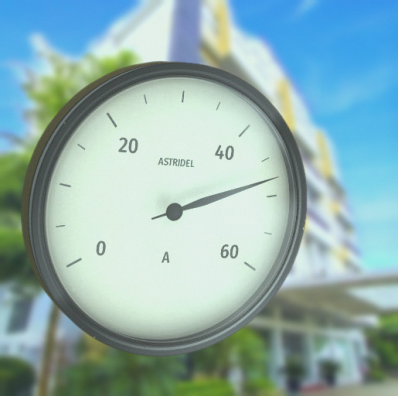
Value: A 47.5
